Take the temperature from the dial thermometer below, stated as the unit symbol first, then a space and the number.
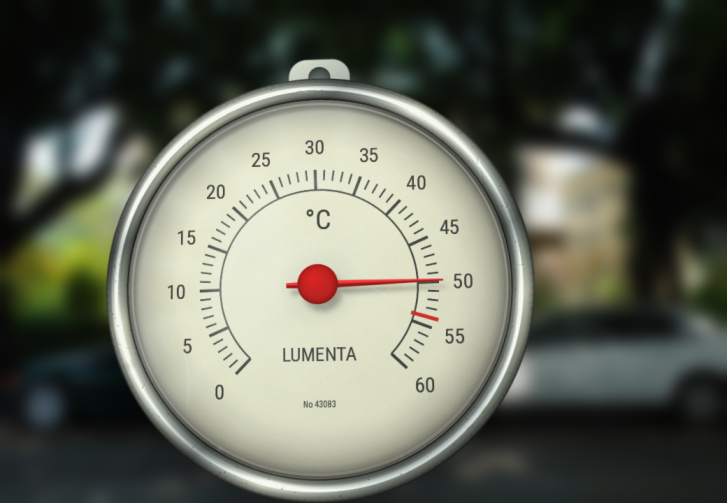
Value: °C 50
